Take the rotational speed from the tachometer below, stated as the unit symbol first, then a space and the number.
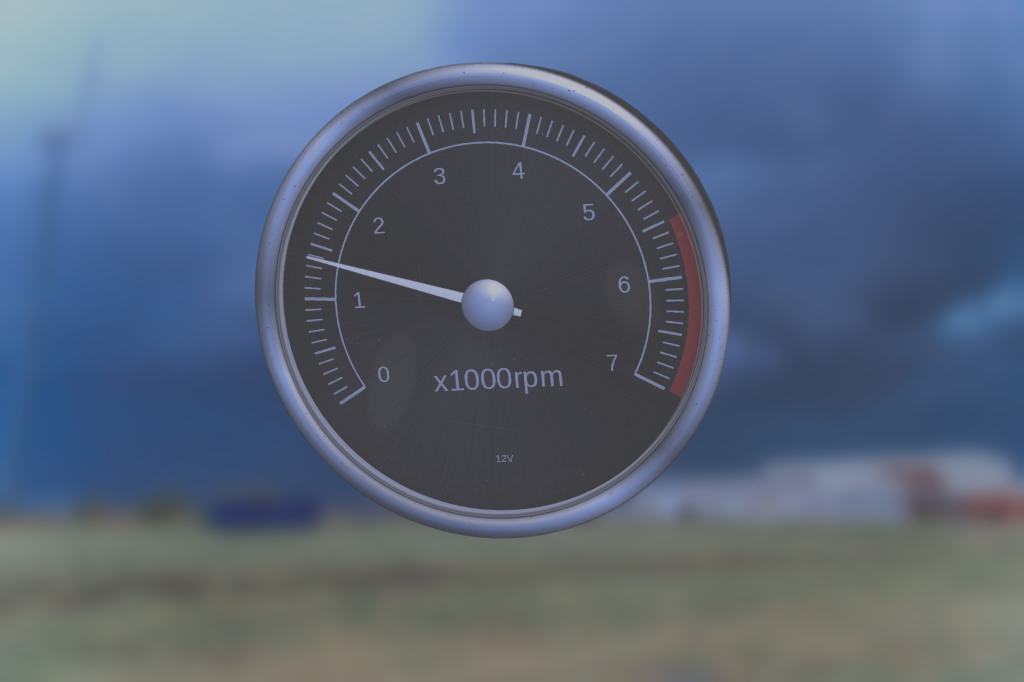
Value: rpm 1400
